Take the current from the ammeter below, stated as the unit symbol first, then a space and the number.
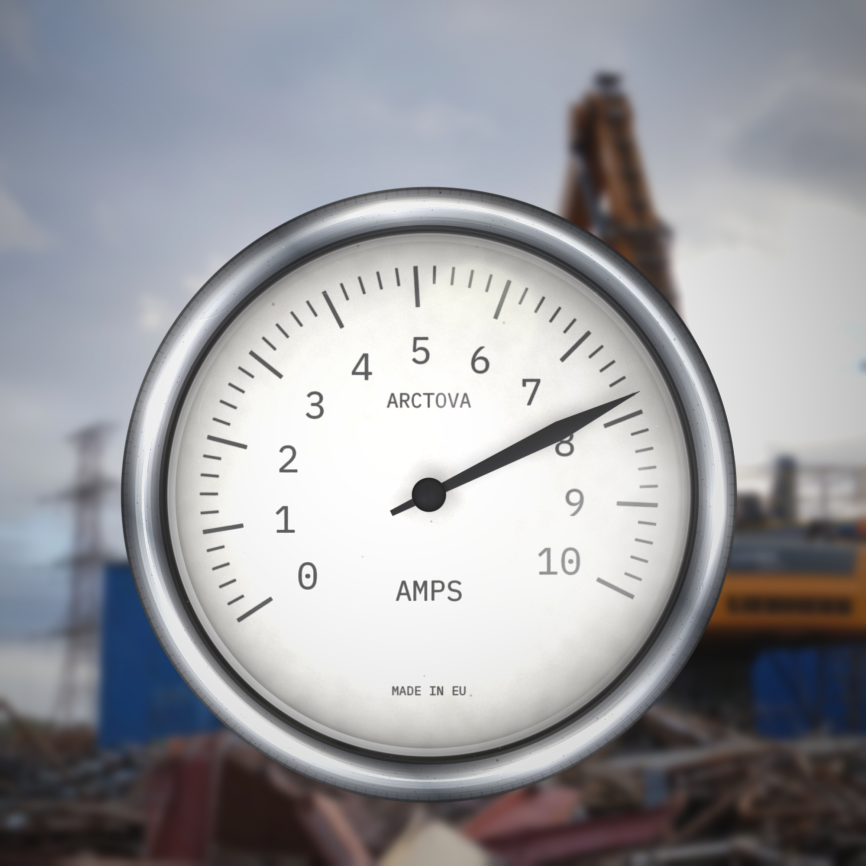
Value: A 7.8
